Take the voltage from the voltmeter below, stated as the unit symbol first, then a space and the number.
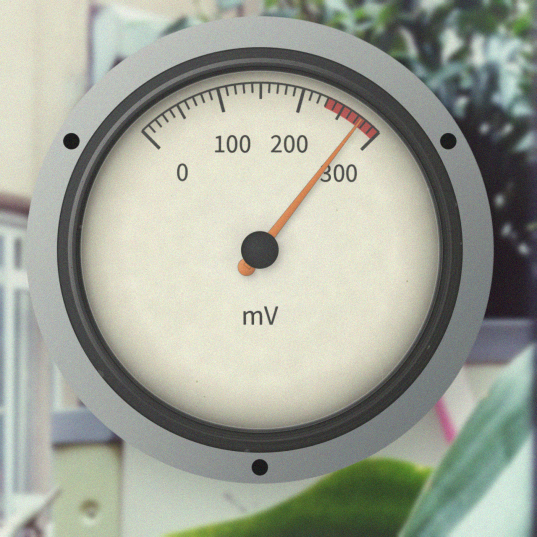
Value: mV 275
